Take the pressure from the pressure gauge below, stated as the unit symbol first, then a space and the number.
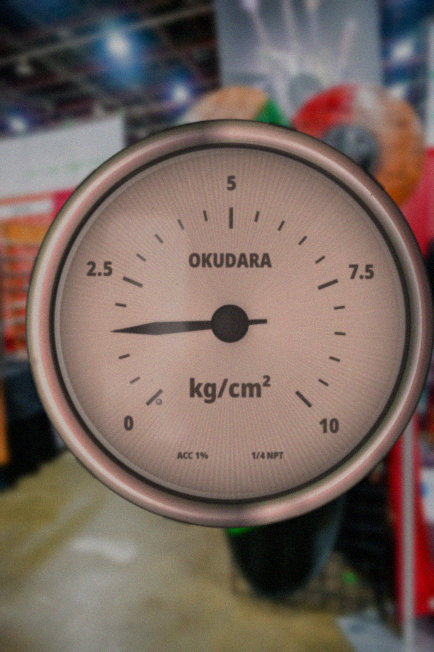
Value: kg/cm² 1.5
